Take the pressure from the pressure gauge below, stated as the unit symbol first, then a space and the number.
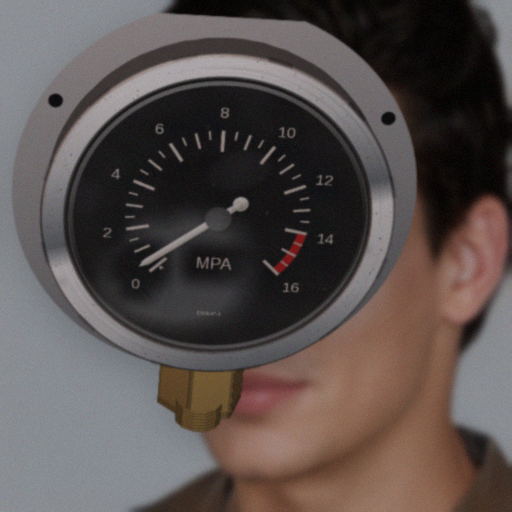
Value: MPa 0.5
